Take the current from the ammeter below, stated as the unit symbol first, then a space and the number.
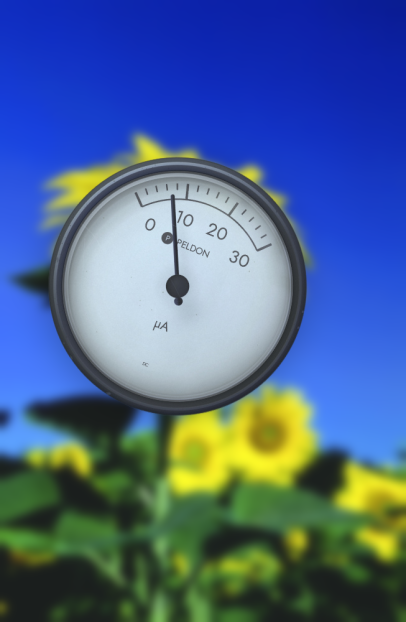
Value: µA 7
